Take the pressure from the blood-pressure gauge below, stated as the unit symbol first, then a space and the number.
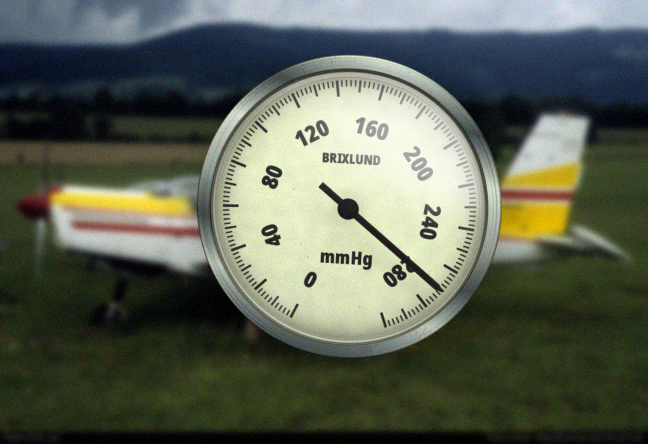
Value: mmHg 270
